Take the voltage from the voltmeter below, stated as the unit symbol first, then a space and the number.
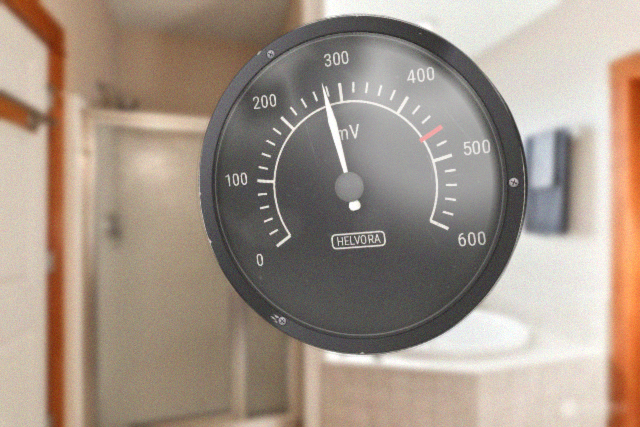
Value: mV 280
